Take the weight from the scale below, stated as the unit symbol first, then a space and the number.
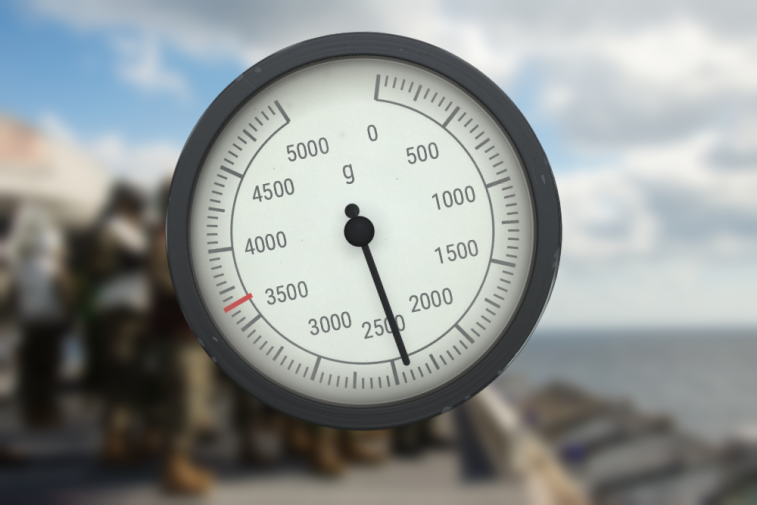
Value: g 2400
